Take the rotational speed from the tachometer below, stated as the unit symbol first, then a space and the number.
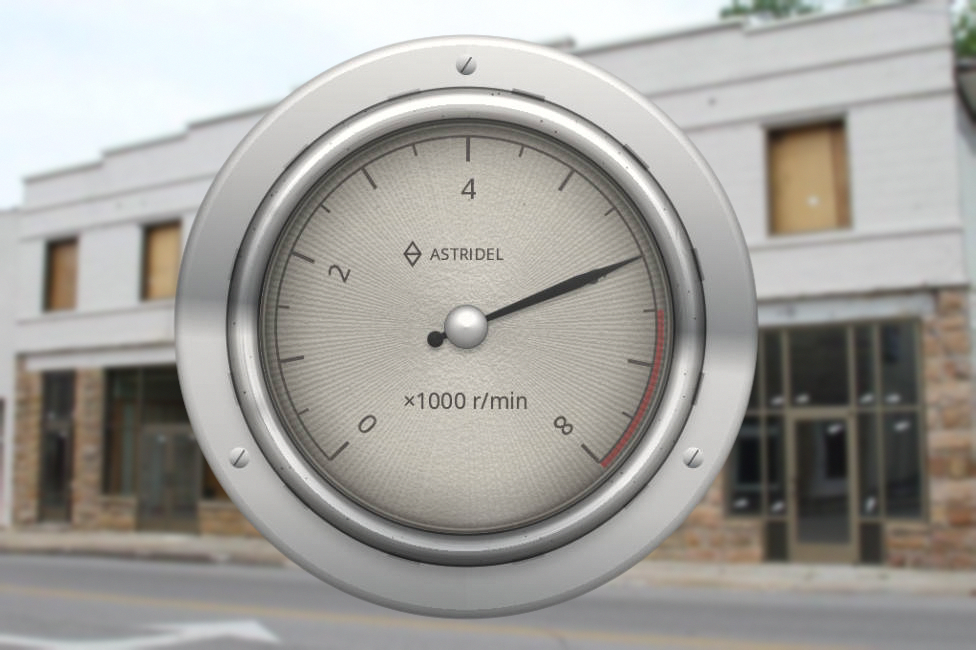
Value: rpm 6000
